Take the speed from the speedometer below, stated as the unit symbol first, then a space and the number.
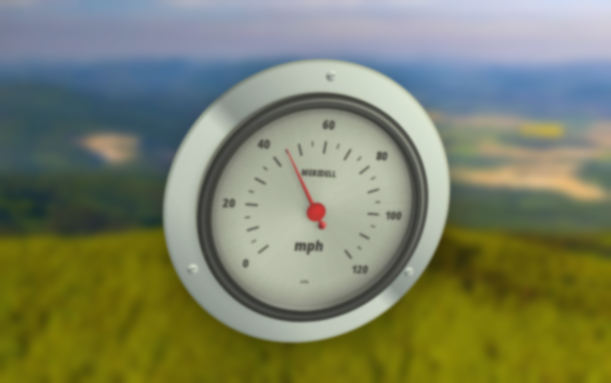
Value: mph 45
